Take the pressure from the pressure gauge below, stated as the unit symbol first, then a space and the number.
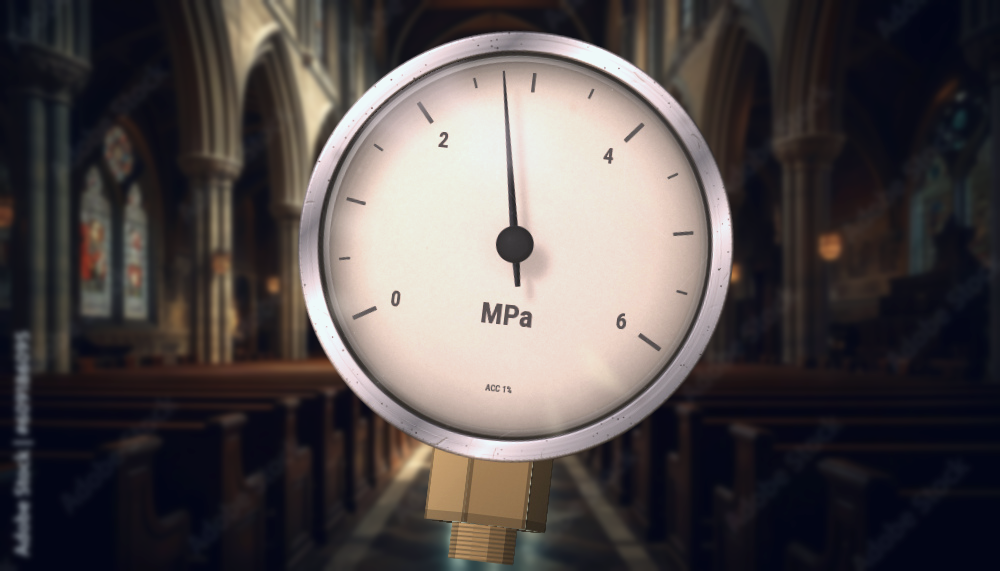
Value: MPa 2.75
